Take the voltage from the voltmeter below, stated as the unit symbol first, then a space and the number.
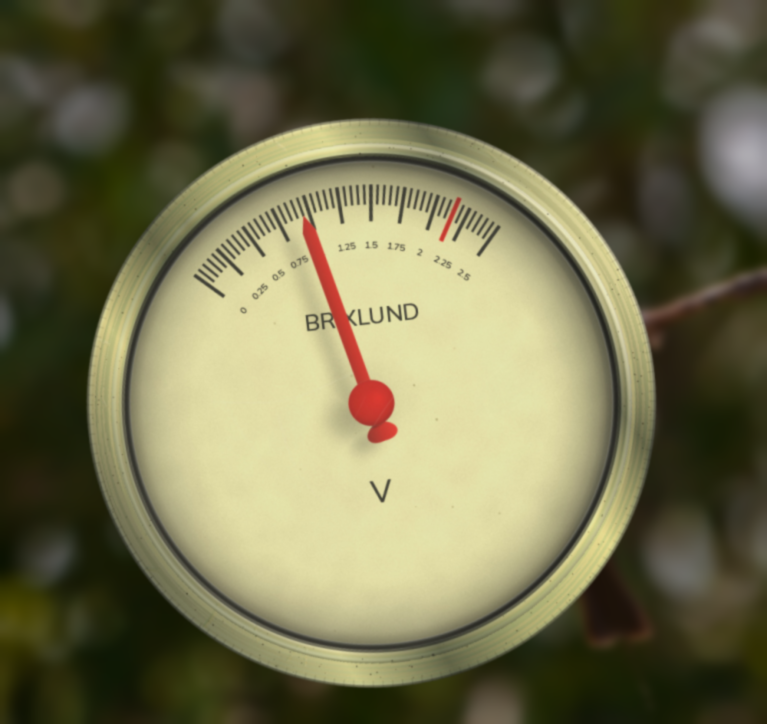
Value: V 0.95
